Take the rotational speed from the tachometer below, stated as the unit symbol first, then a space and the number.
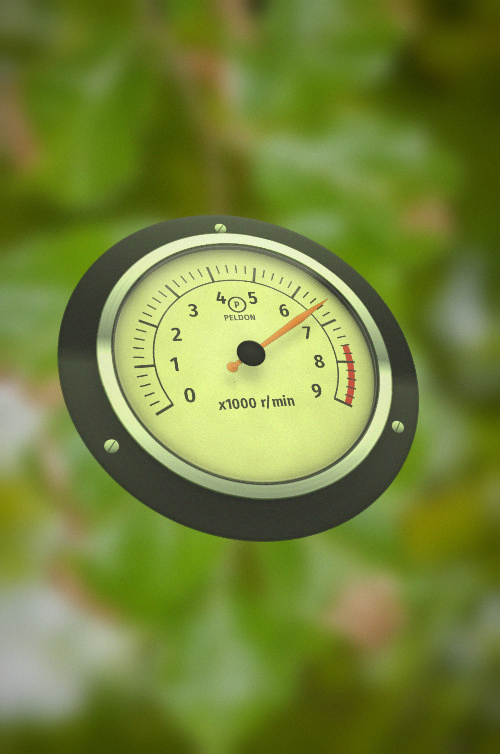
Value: rpm 6600
